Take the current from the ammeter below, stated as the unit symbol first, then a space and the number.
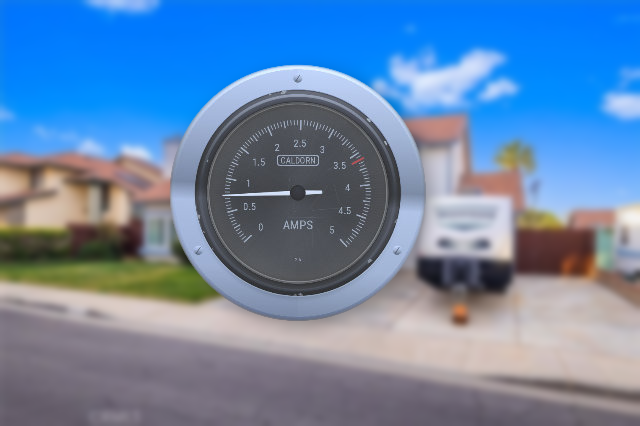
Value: A 0.75
